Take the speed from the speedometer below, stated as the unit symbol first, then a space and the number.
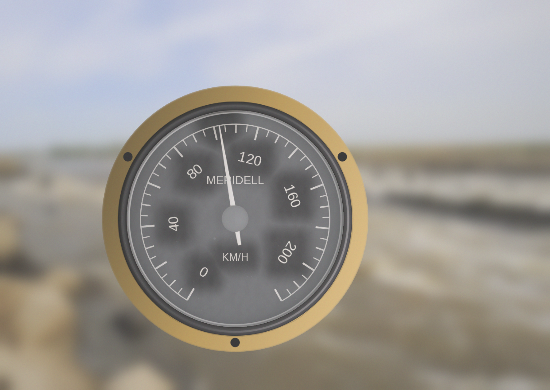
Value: km/h 102.5
